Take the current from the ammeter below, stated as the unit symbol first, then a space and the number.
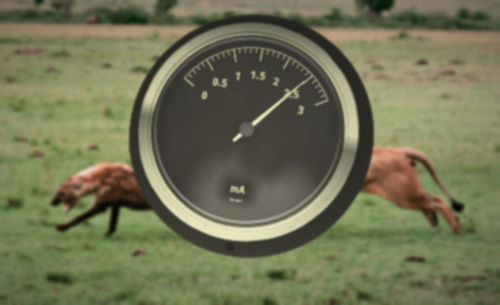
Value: mA 2.5
